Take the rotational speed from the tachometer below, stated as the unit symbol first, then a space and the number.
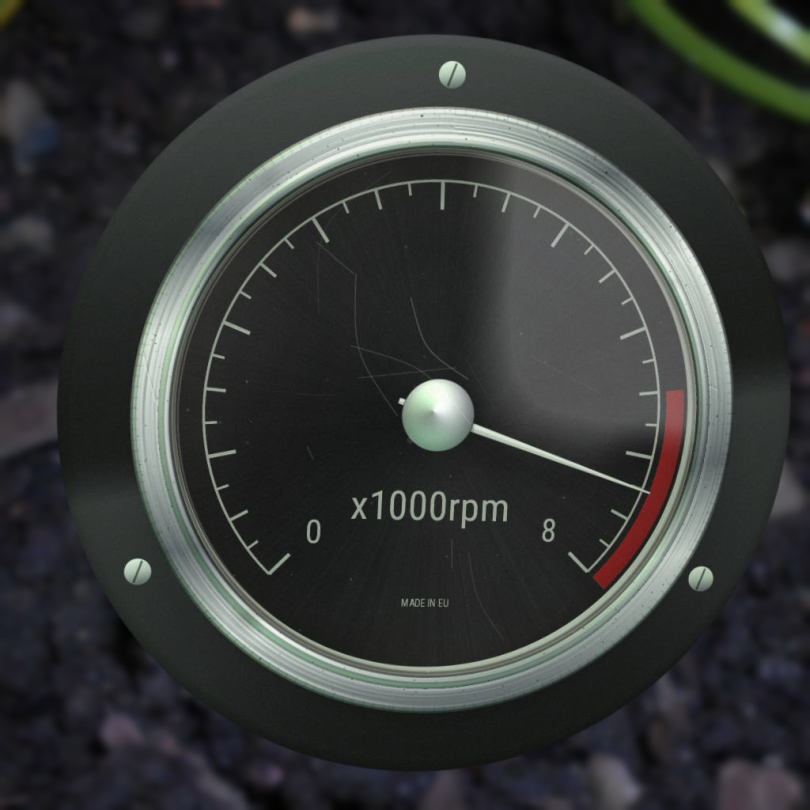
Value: rpm 7250
